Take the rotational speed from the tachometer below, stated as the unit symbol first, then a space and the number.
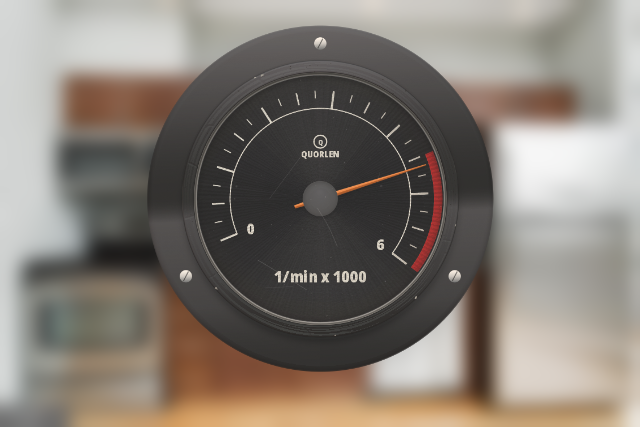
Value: rpm 4625
